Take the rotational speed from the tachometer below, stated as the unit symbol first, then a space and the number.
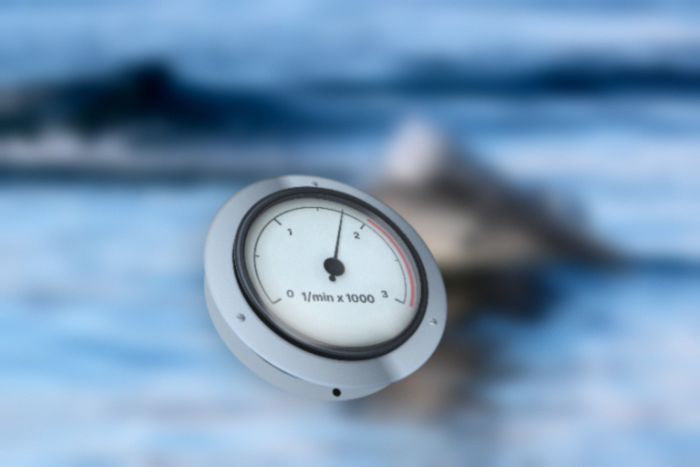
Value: rpm 1750
